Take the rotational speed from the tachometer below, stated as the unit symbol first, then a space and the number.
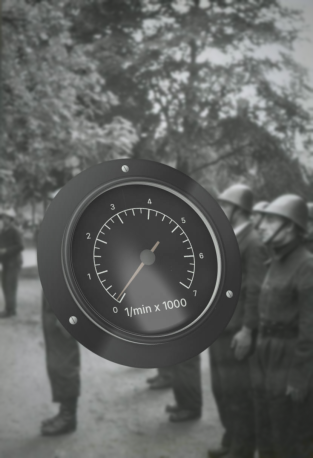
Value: rpm 125
